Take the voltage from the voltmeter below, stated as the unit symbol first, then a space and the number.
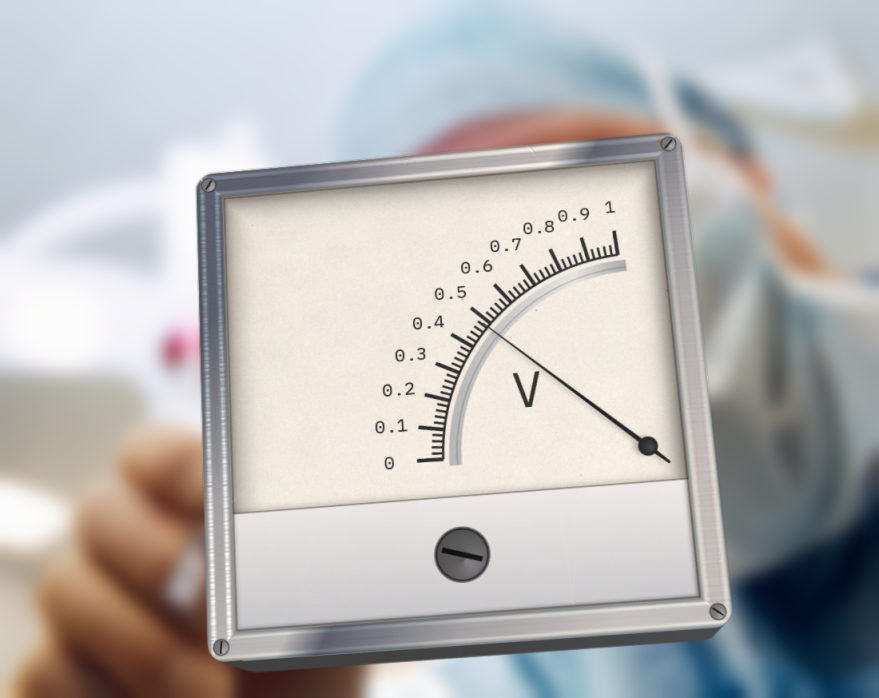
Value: V 0.48
